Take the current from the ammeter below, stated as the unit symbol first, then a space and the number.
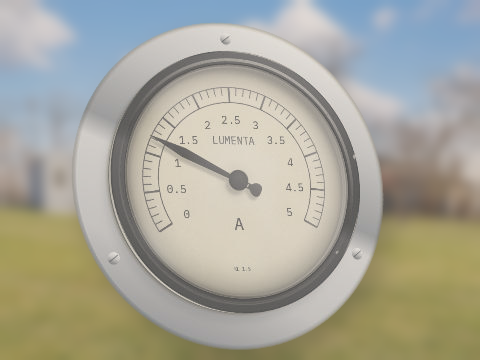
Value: A 1.2
